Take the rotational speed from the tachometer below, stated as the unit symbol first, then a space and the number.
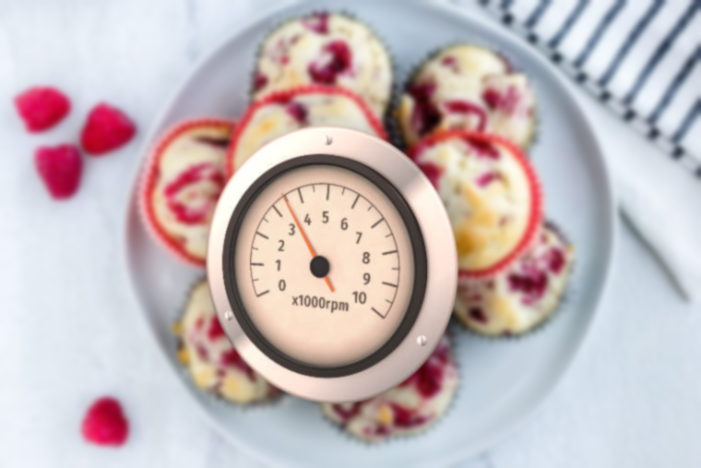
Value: rpm 3500
